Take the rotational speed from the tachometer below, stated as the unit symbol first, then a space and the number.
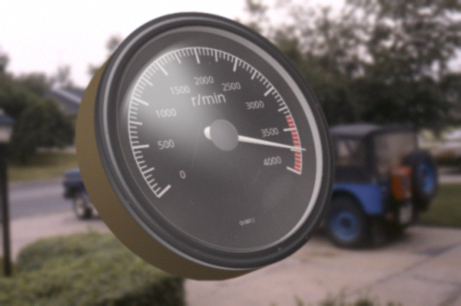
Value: rpm 3750
